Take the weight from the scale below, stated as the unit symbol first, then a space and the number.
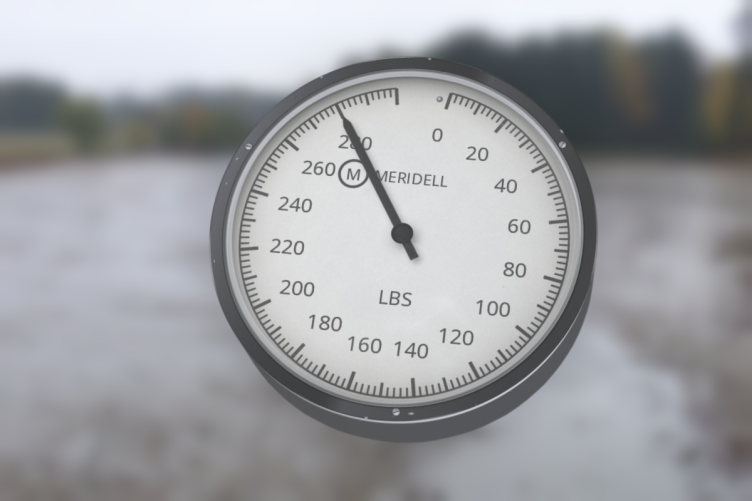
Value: lb 280
